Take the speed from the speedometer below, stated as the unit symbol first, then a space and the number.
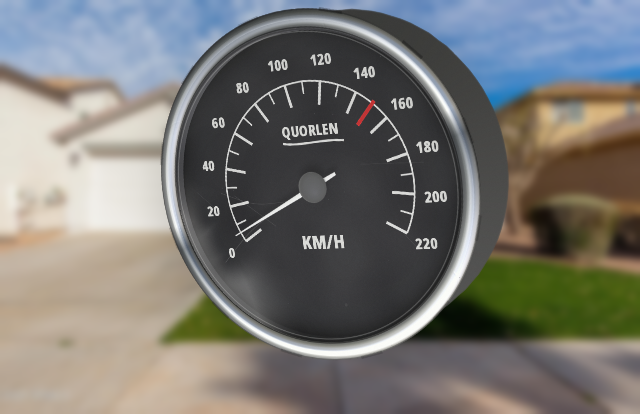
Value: km/h 5
